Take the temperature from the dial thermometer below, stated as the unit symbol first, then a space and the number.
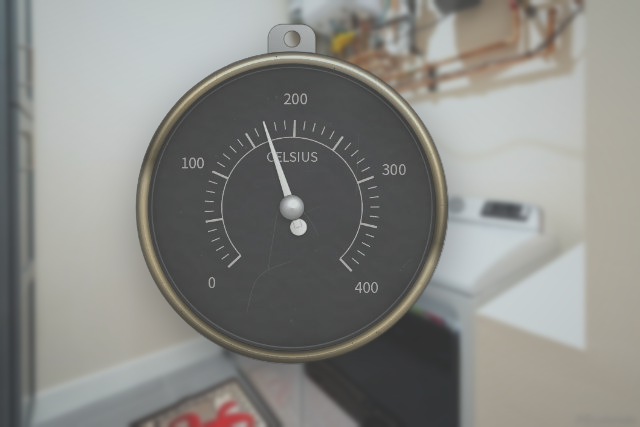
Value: °C 170
